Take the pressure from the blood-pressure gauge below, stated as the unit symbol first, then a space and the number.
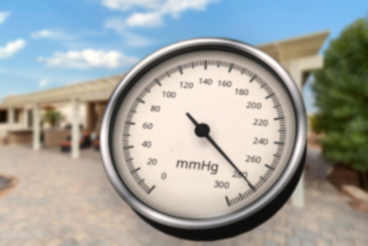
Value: mmHg 280
